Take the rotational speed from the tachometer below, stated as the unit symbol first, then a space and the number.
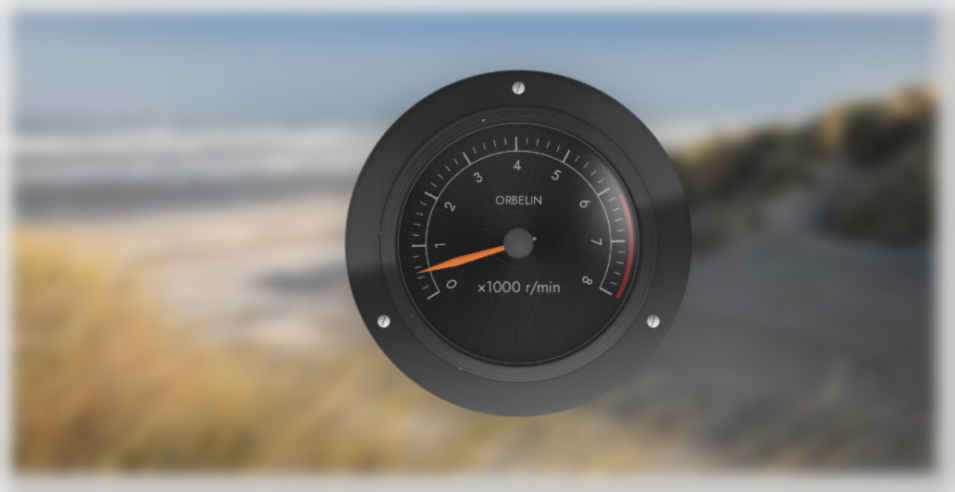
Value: rpm 500
